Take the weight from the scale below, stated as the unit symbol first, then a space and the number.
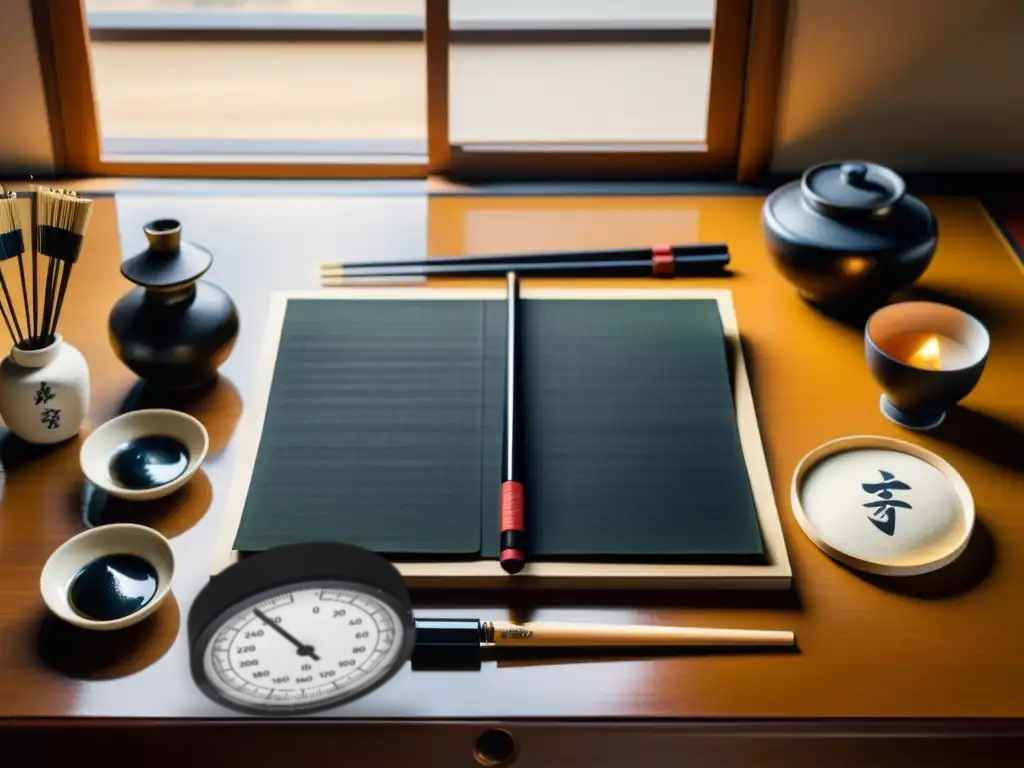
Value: lb 260
